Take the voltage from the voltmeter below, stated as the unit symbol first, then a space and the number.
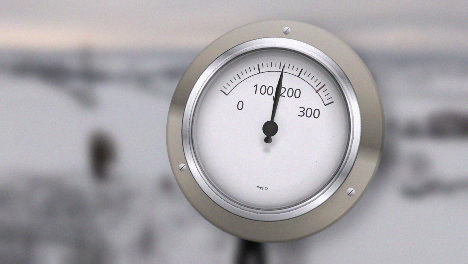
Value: V 160
